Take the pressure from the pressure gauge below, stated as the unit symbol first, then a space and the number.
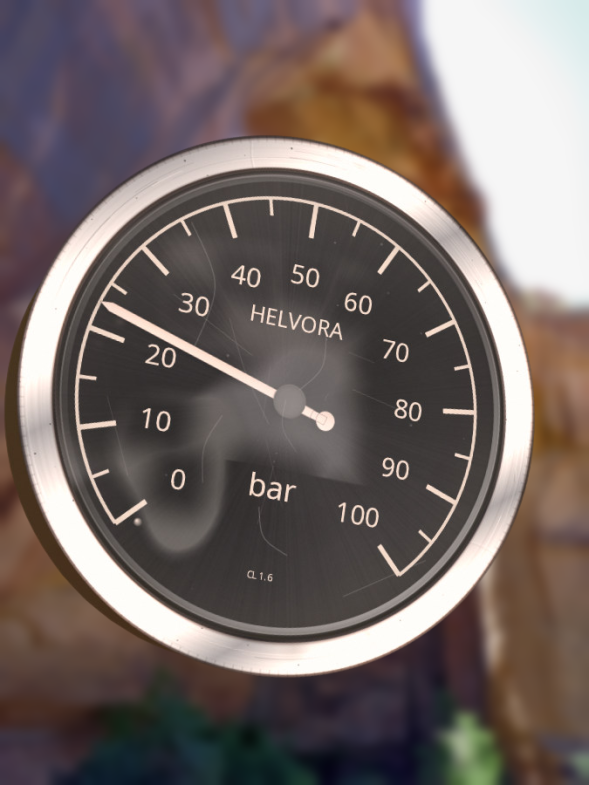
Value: bar 22.5
